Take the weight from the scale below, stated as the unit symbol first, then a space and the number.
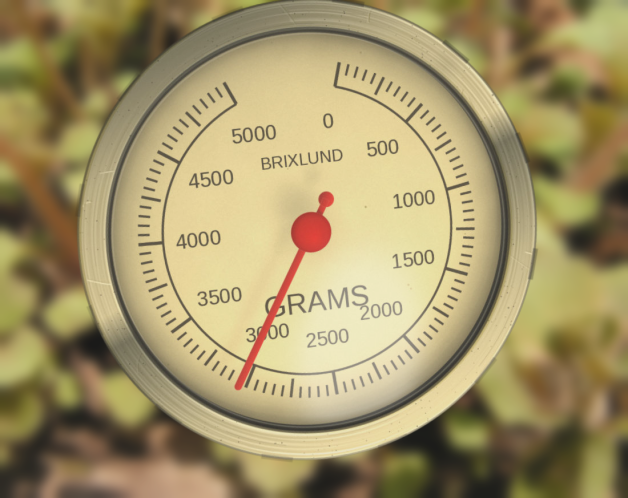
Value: g 3050
